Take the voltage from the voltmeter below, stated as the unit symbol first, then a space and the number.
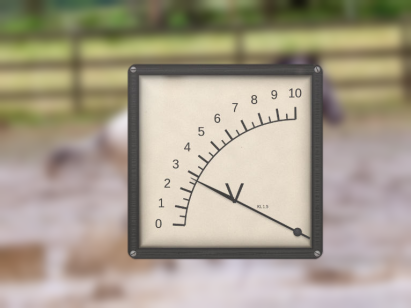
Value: V 2.75
